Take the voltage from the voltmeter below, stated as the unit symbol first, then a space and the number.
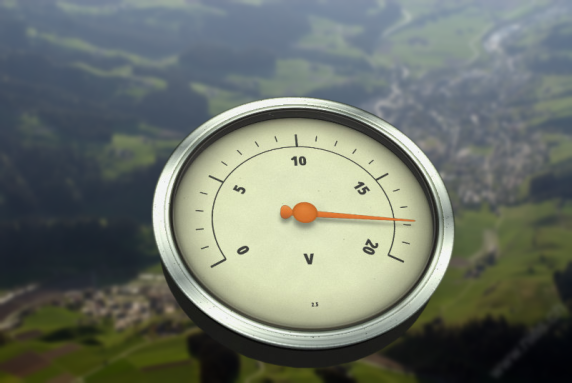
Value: V 18
